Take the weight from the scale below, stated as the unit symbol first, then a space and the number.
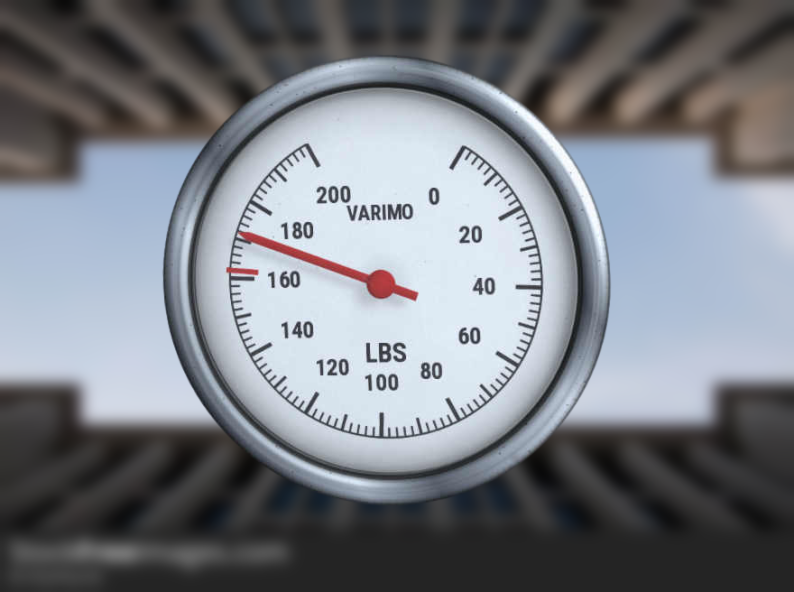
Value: lb 172
